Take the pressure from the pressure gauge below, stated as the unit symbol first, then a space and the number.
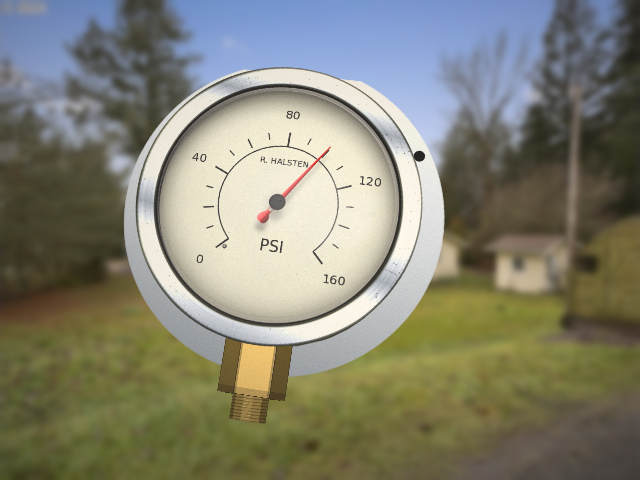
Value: psi 100
